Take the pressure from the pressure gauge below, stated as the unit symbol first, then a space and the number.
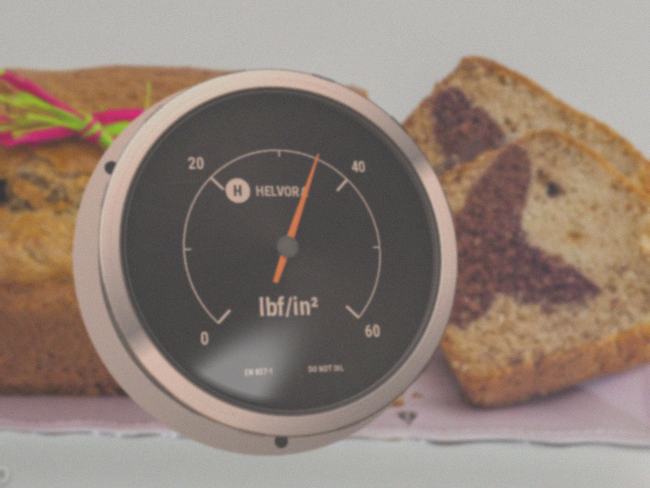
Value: psi 35
